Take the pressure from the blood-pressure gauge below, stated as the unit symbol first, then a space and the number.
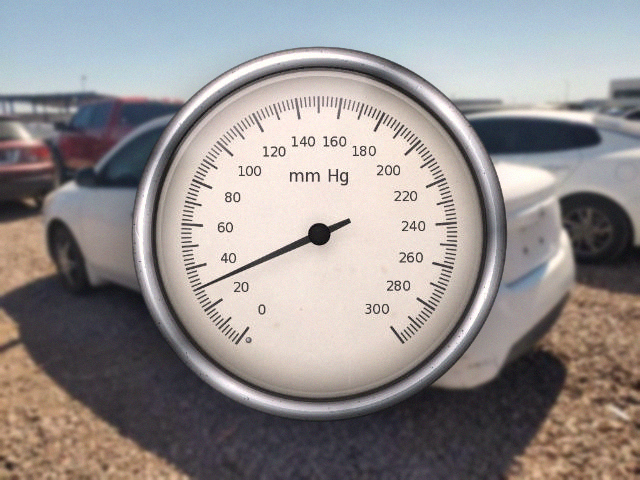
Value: mmHg 30
